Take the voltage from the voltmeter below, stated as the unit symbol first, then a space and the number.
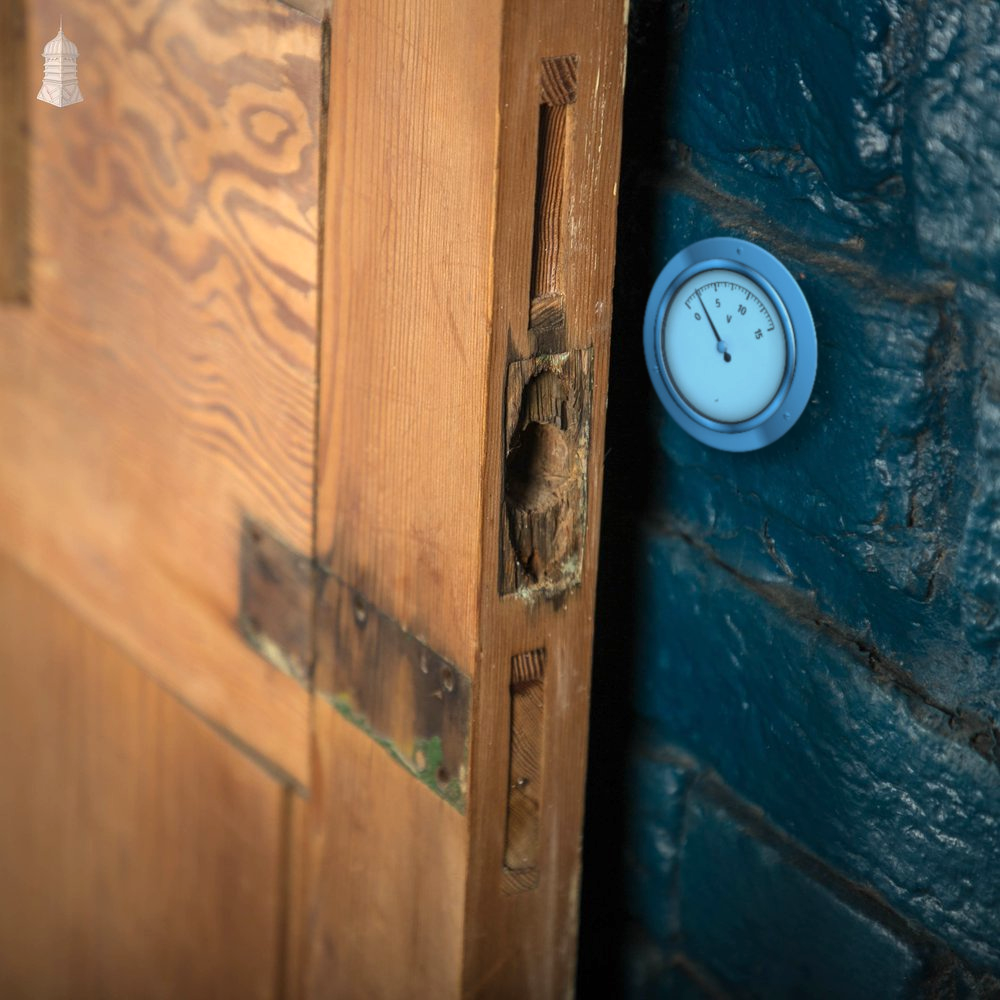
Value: V 2.5
